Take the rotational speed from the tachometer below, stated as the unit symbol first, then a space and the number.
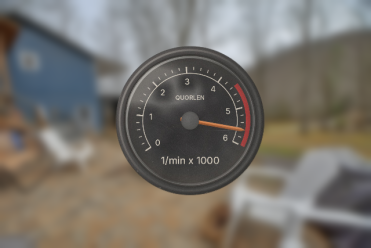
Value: rpm 5600
